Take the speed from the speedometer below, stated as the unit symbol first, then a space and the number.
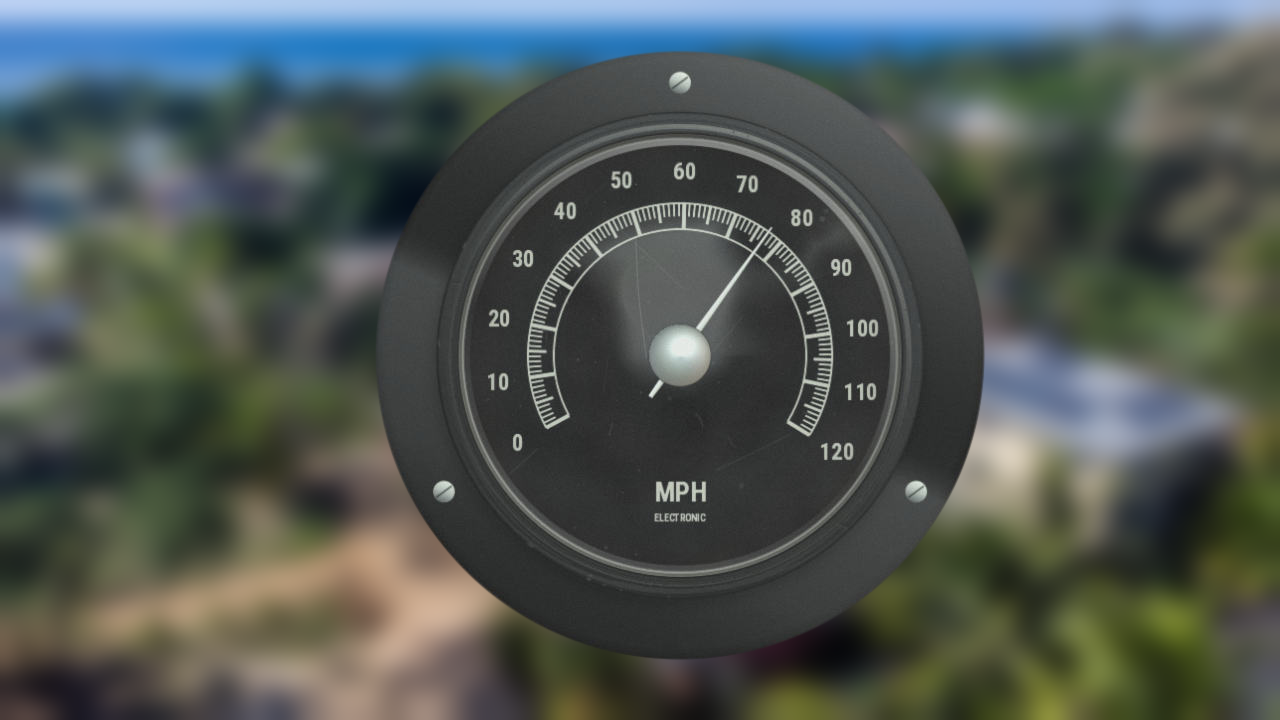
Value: mph 77
